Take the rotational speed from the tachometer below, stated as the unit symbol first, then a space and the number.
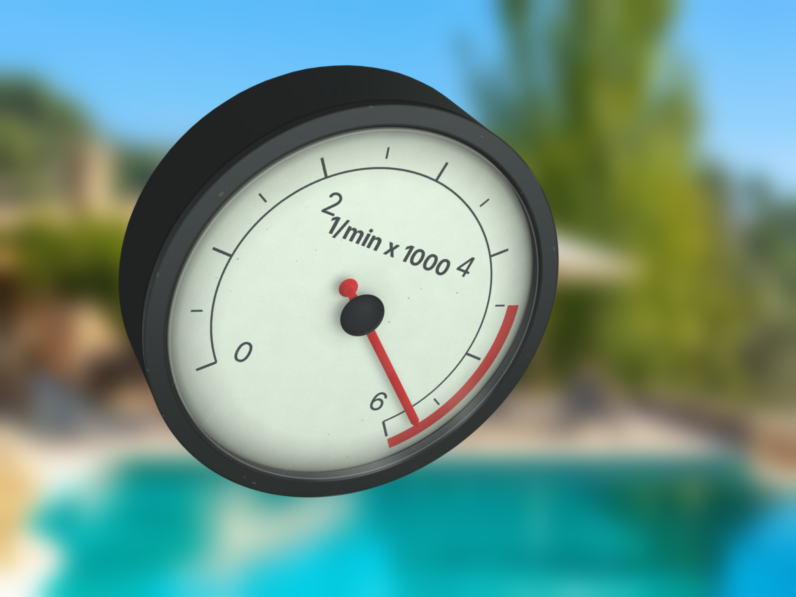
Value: rpm 5750
